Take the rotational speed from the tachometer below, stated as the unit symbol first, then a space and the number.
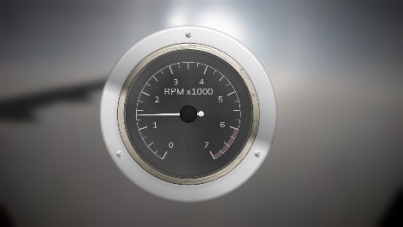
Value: rpm 1375
